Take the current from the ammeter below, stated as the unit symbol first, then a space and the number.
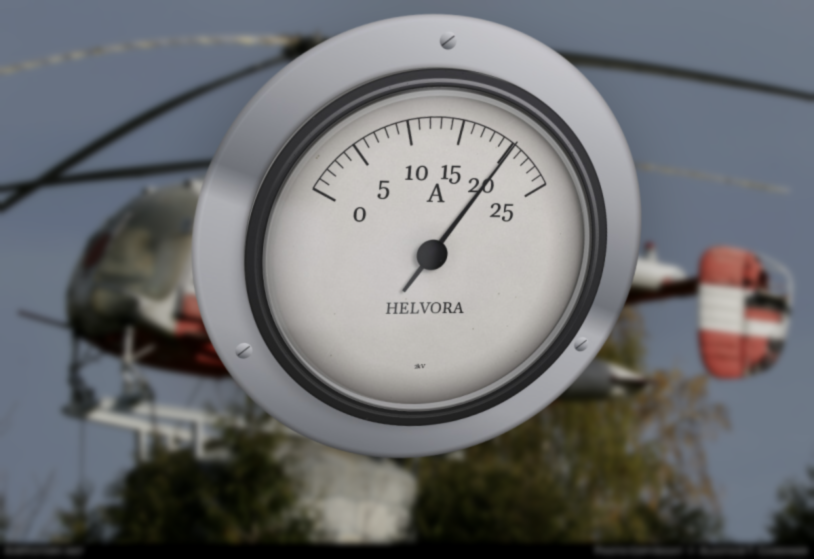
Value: A 20
